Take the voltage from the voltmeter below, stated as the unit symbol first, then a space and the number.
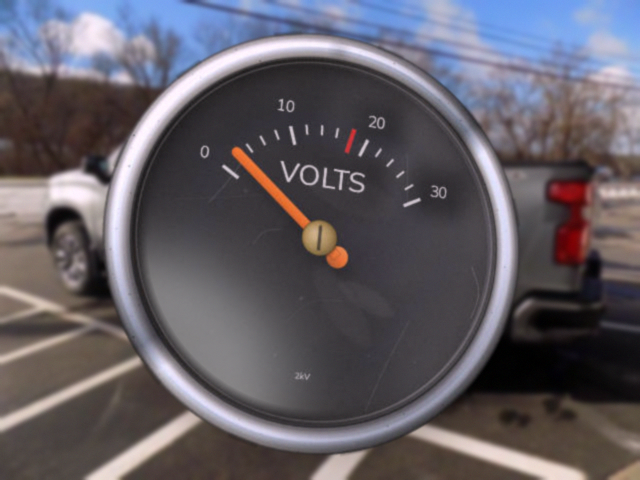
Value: V 2
